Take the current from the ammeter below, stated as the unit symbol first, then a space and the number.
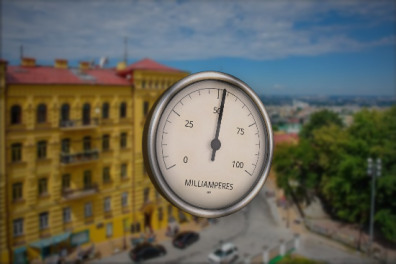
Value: mA 52.5
